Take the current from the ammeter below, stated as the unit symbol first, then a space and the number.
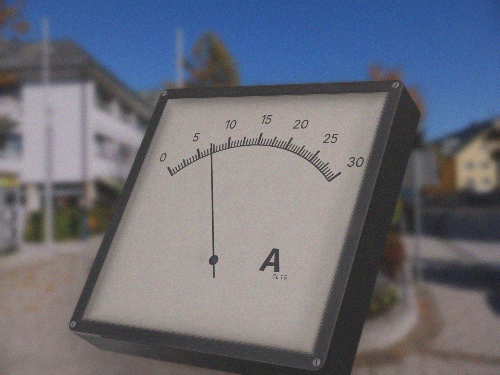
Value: A 7.5
